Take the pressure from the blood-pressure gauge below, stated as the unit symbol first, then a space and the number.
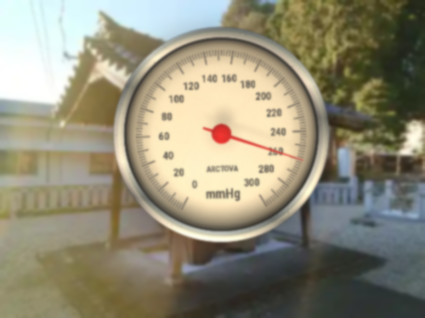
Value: mmHg 260
